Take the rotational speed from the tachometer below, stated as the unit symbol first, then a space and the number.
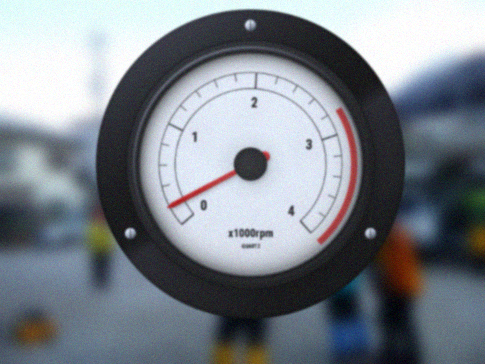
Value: rpm 200
